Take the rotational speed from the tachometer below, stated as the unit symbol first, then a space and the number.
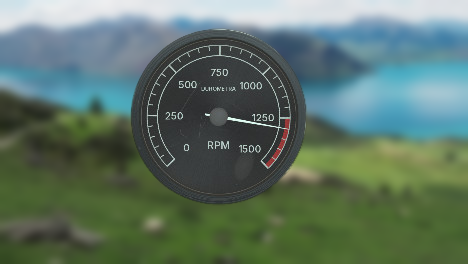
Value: rpm 1300
